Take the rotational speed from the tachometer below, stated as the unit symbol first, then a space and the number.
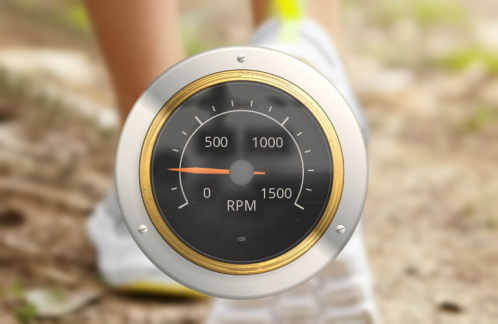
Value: rpm 200
